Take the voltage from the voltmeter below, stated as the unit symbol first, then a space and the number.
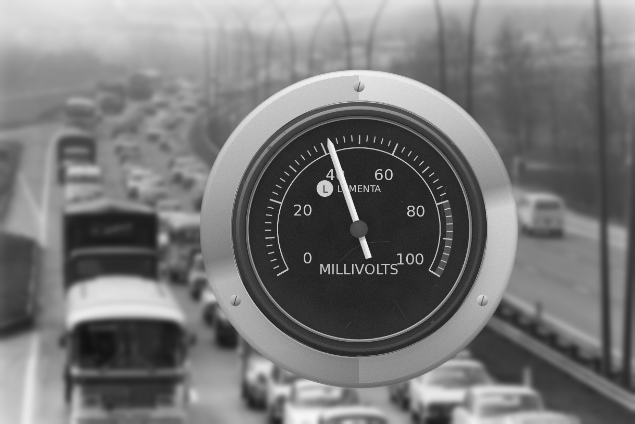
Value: mV 42
